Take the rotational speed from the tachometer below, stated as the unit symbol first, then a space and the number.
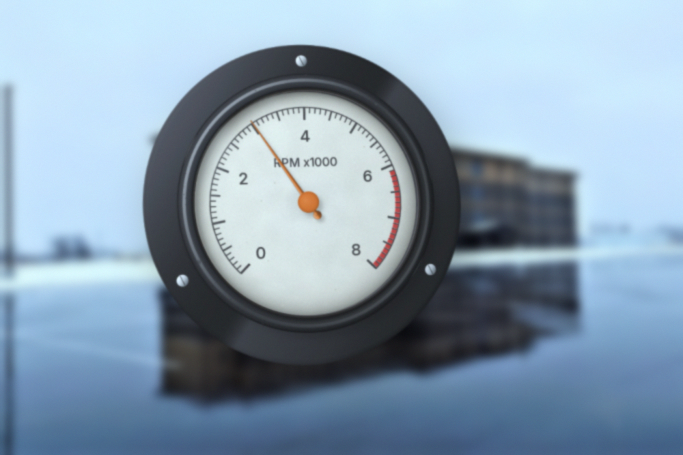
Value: rpm 3000
